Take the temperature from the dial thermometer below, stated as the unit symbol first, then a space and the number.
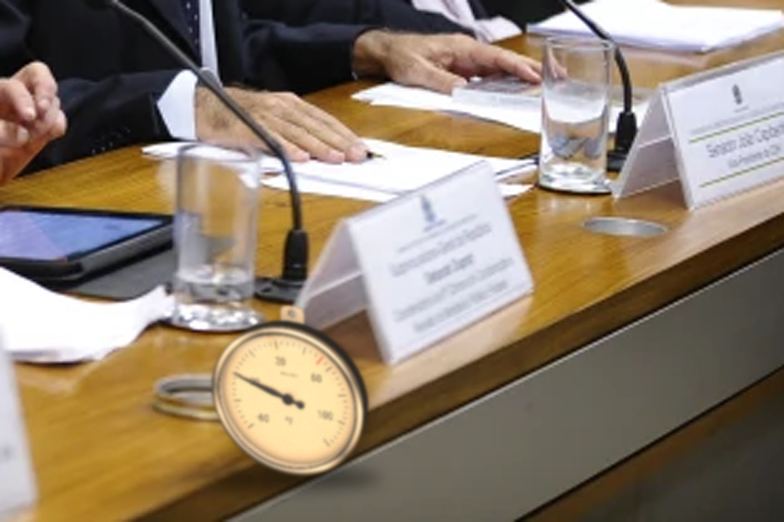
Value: °F -20
